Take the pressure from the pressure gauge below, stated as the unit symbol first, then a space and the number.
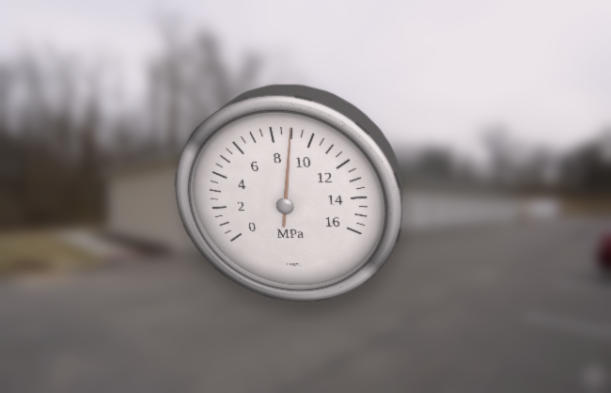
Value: MPa 9
